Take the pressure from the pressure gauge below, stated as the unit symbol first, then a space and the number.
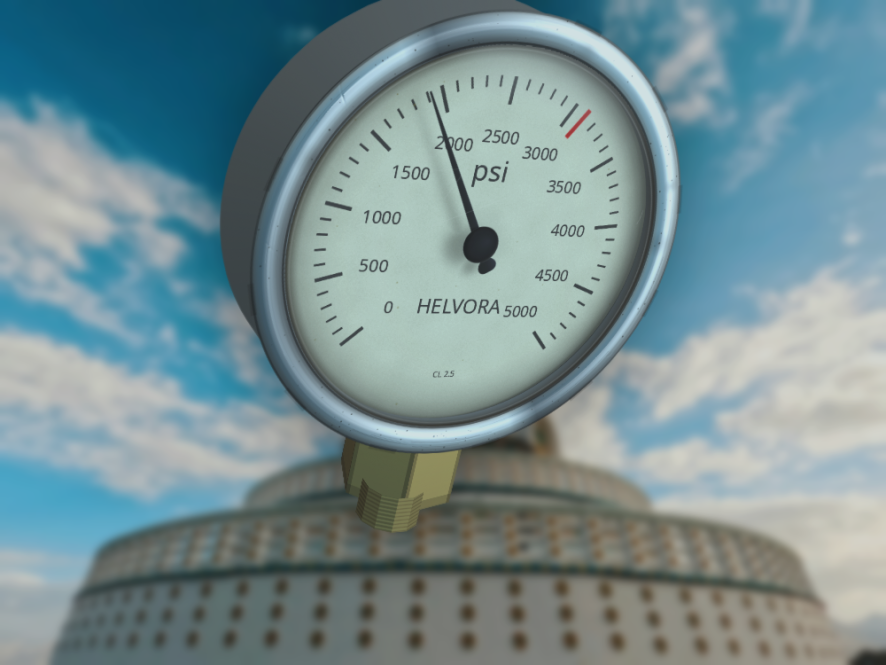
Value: psi 1900
